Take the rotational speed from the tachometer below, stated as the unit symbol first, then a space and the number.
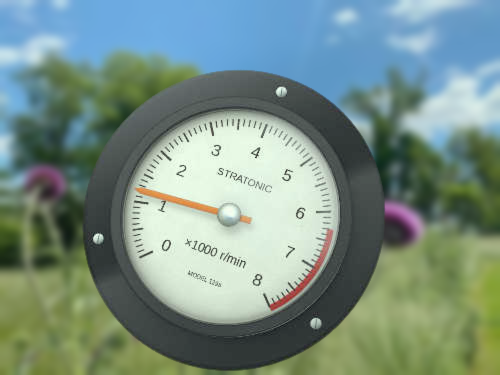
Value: rpm 1200
